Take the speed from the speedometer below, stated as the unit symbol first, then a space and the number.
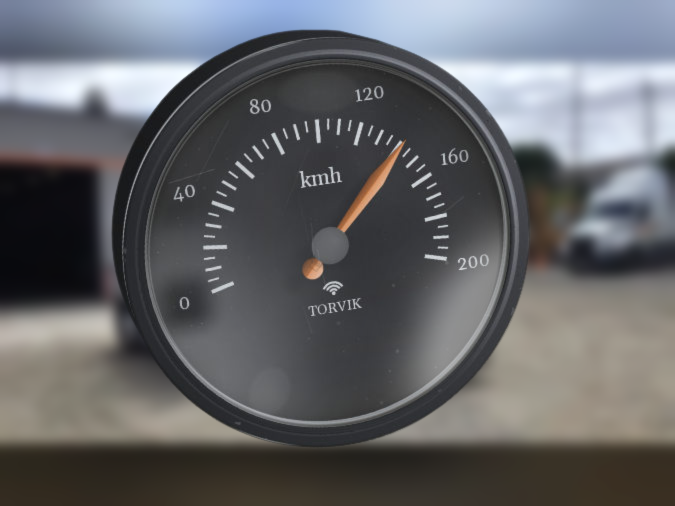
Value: km/h 140
